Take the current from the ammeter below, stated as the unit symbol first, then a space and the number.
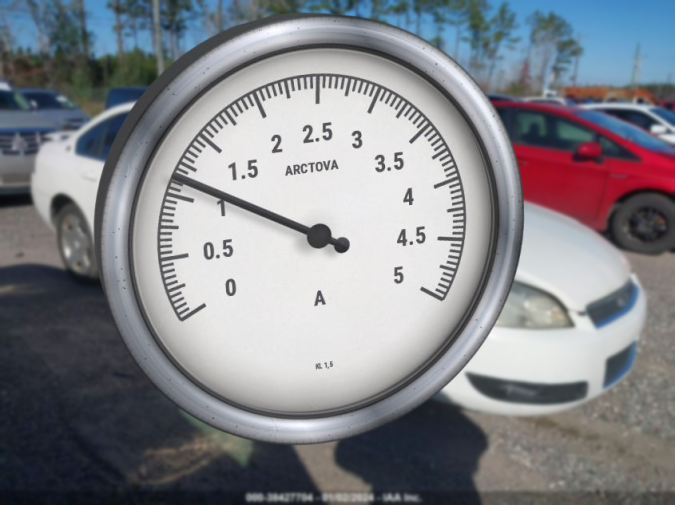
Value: A 1.15
